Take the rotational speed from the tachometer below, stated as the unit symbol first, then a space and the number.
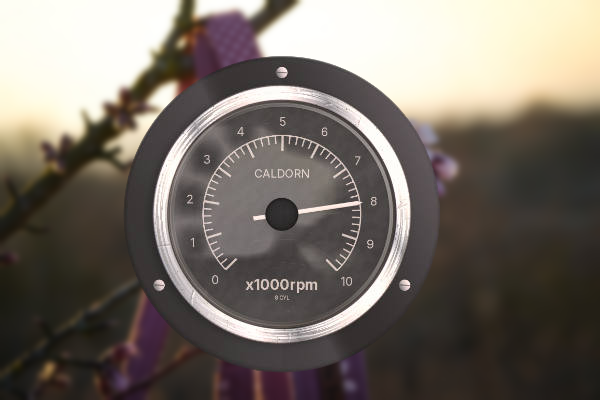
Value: rpm 8000
